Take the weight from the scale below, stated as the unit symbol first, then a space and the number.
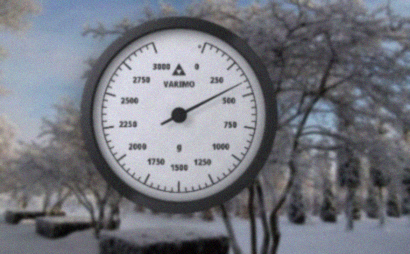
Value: g 400
